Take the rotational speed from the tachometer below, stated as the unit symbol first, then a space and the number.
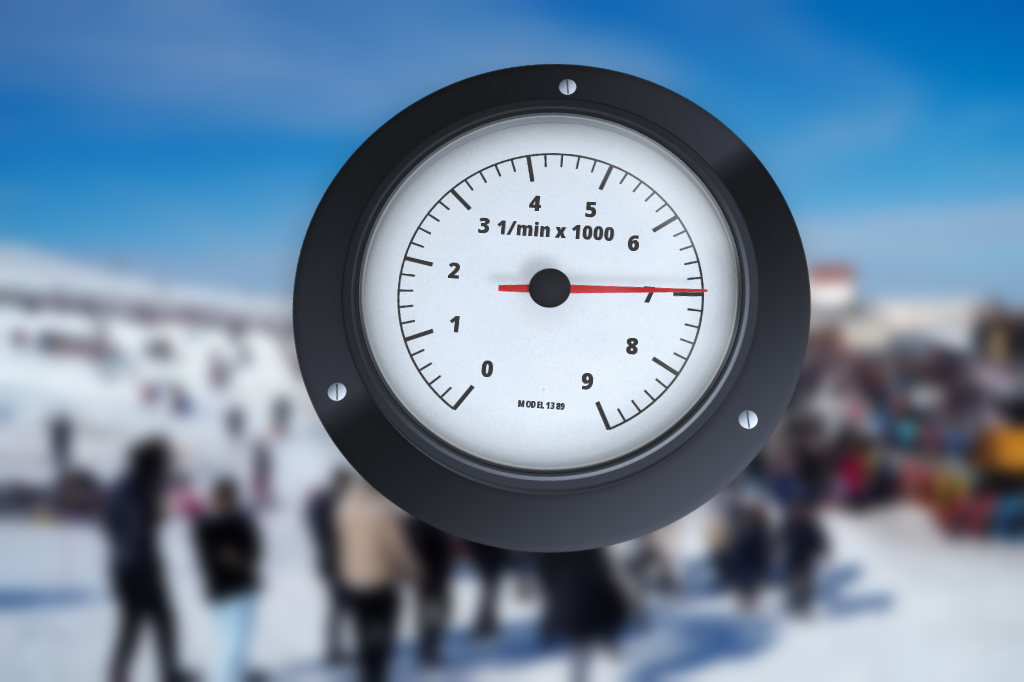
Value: rpm 7000
